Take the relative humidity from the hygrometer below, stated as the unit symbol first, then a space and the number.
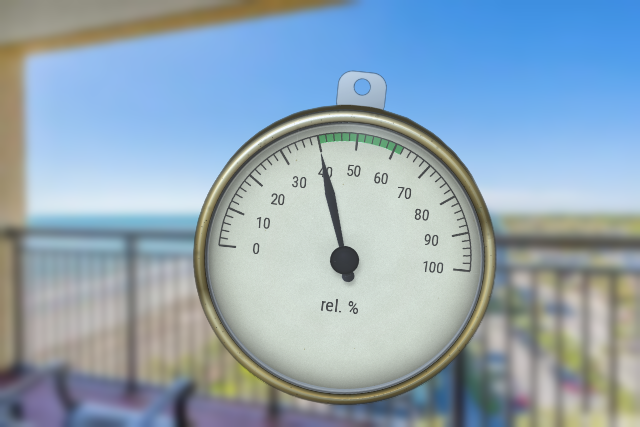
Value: % 40
